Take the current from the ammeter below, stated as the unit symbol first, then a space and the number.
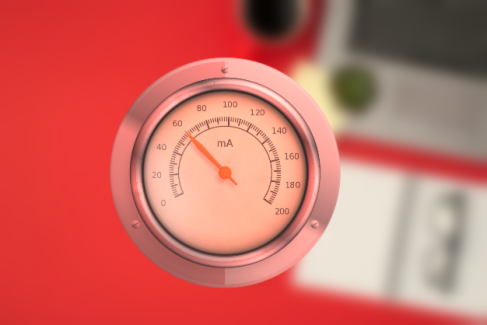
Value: mA 60
